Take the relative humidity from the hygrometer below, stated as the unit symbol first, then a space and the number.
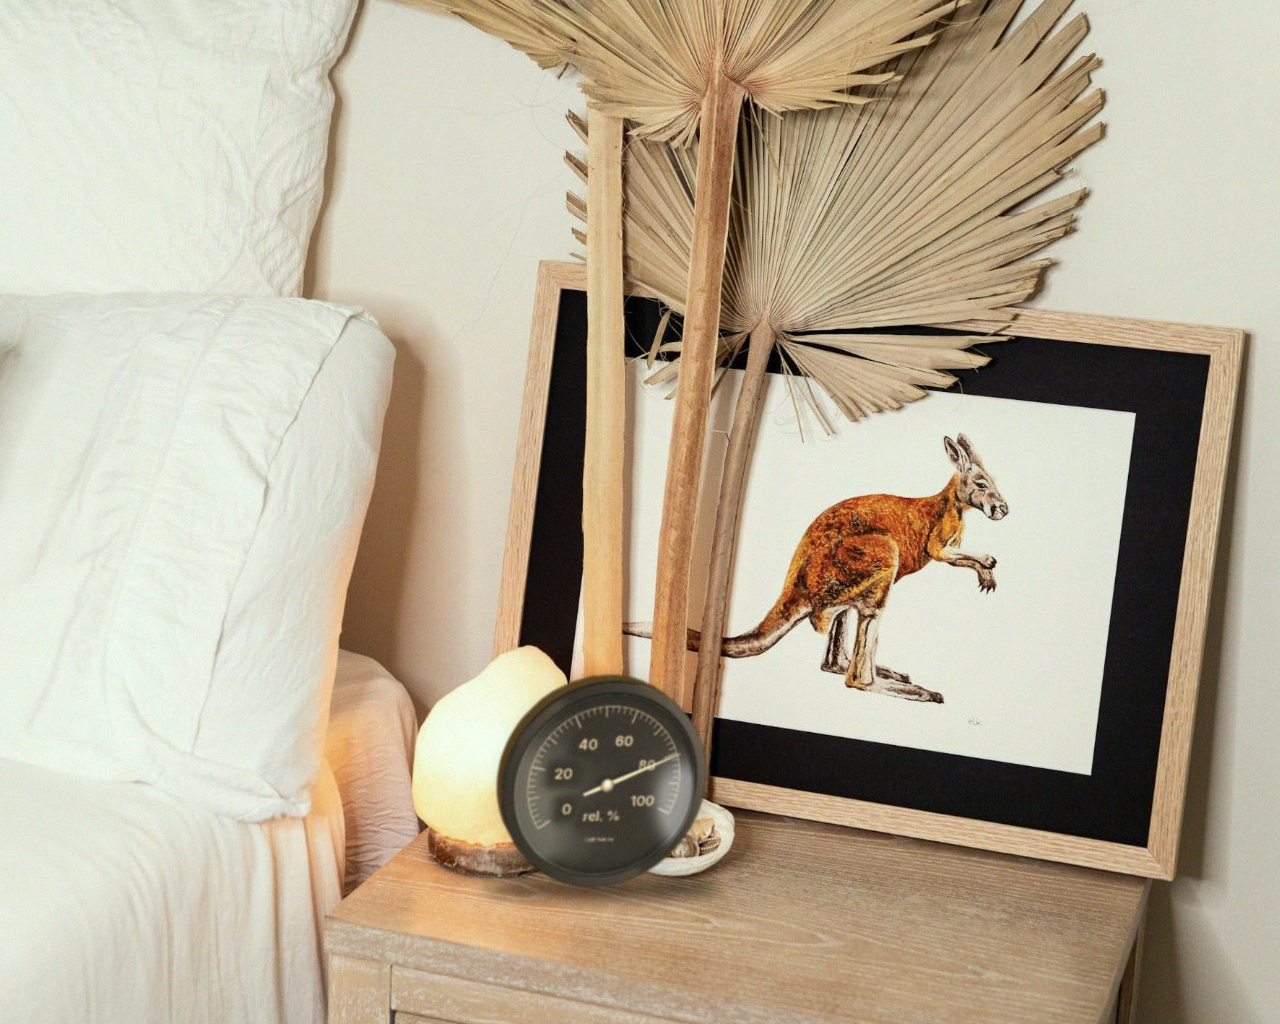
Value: % 80
